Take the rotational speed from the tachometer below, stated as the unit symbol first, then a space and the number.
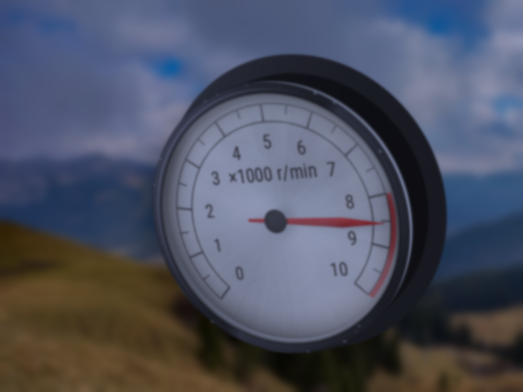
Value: rpm 8500
